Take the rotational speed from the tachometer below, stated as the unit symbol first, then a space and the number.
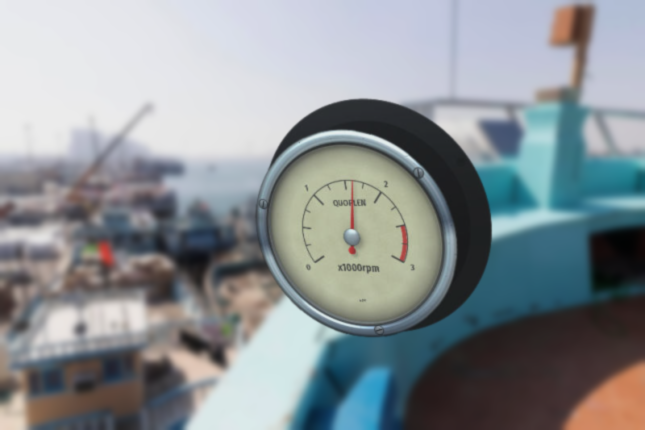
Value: rpm 1625
